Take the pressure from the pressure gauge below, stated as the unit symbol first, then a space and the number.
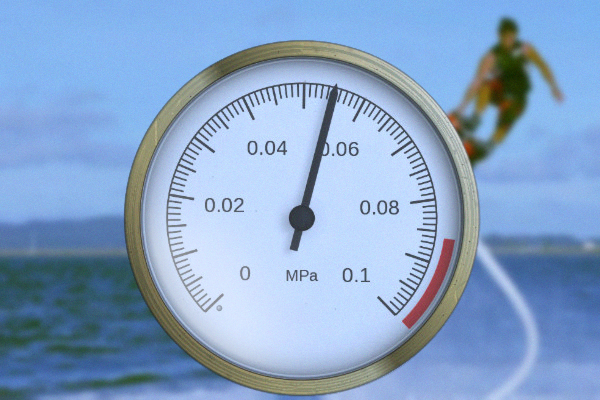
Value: MPa 0.055
